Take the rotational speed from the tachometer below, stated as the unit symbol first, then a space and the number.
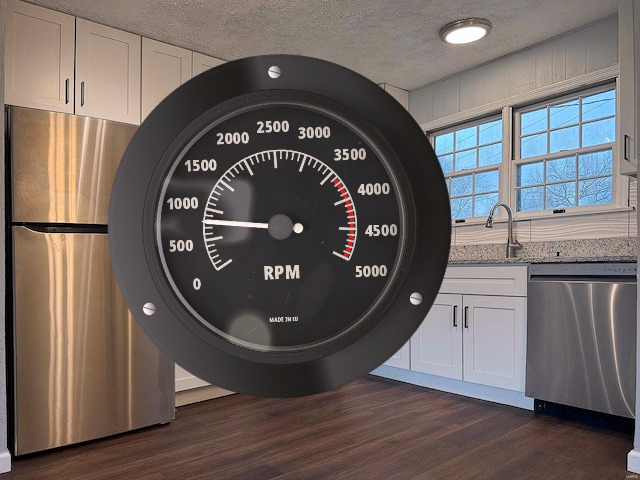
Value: rpm 800
